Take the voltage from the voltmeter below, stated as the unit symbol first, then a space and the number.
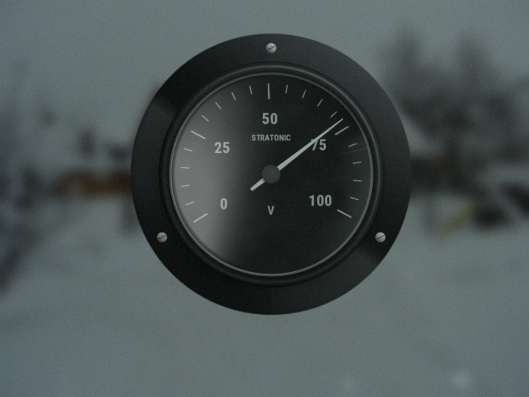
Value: V 72.5
